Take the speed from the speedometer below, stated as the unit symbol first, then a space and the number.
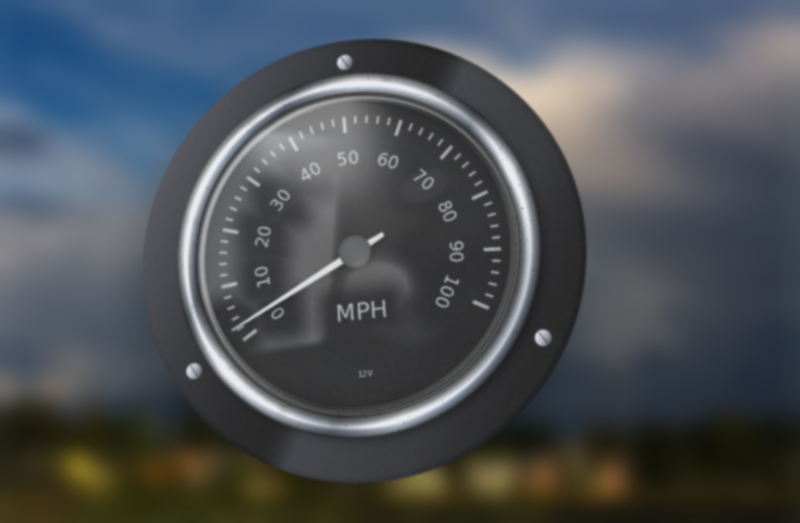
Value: mph 2
